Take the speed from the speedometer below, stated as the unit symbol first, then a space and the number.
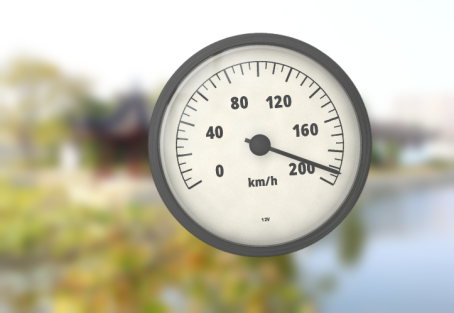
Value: km/h 192.5
